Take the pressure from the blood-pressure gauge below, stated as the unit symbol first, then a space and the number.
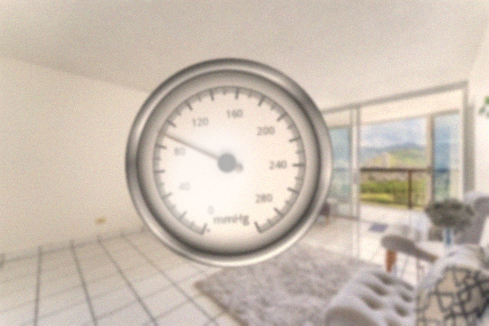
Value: mmHg 90
